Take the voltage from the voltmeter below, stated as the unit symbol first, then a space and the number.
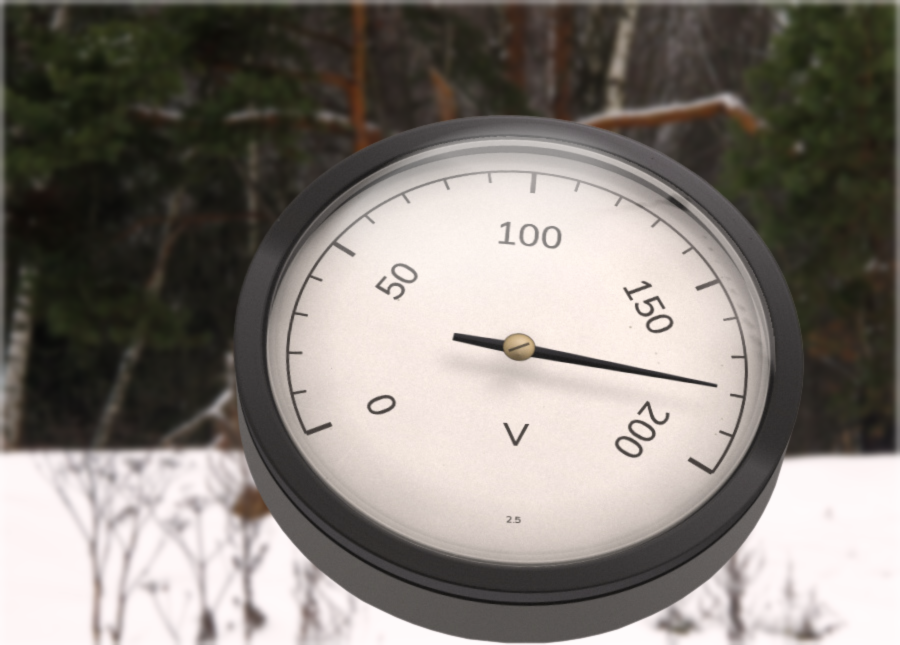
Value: V 180
